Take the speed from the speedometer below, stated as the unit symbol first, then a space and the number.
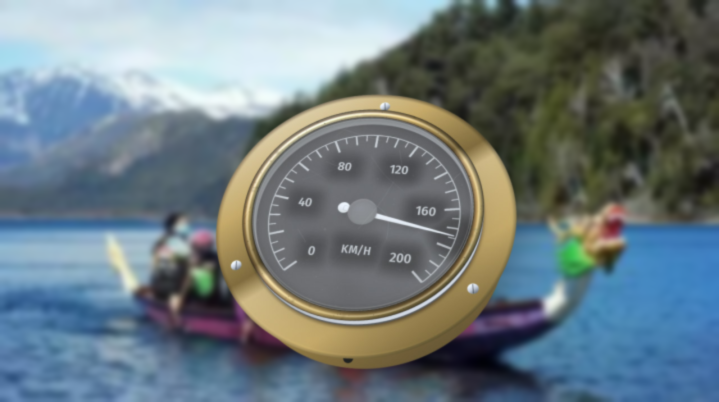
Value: km/h 175
